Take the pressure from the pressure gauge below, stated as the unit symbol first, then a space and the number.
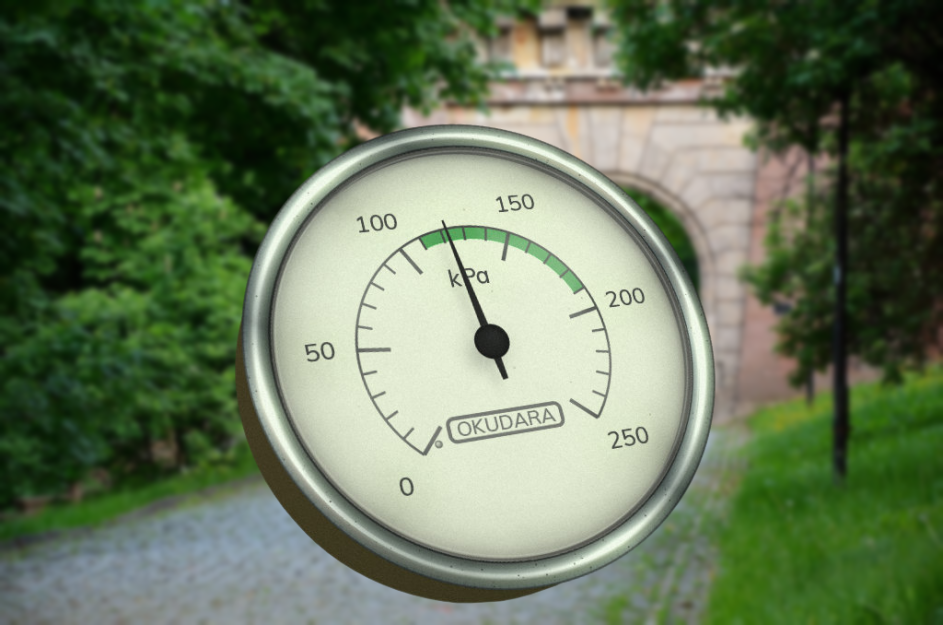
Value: kPa 120
